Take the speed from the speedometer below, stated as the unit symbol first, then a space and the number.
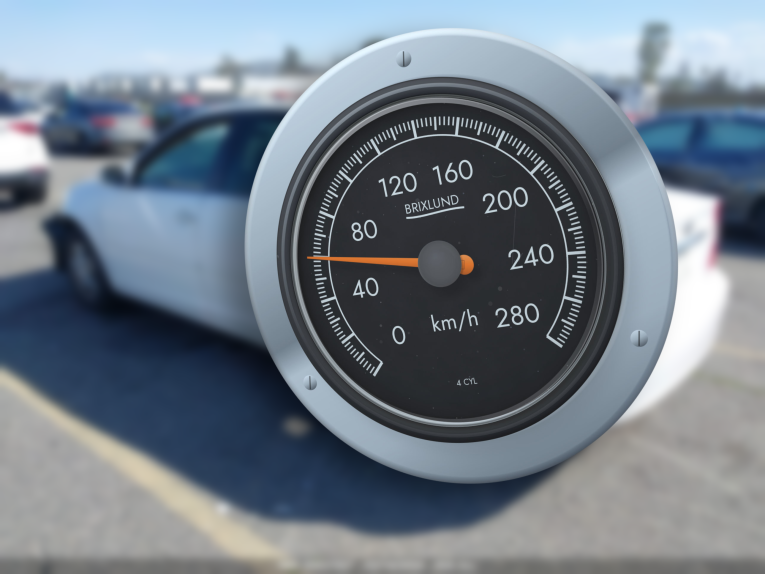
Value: km/h 60
